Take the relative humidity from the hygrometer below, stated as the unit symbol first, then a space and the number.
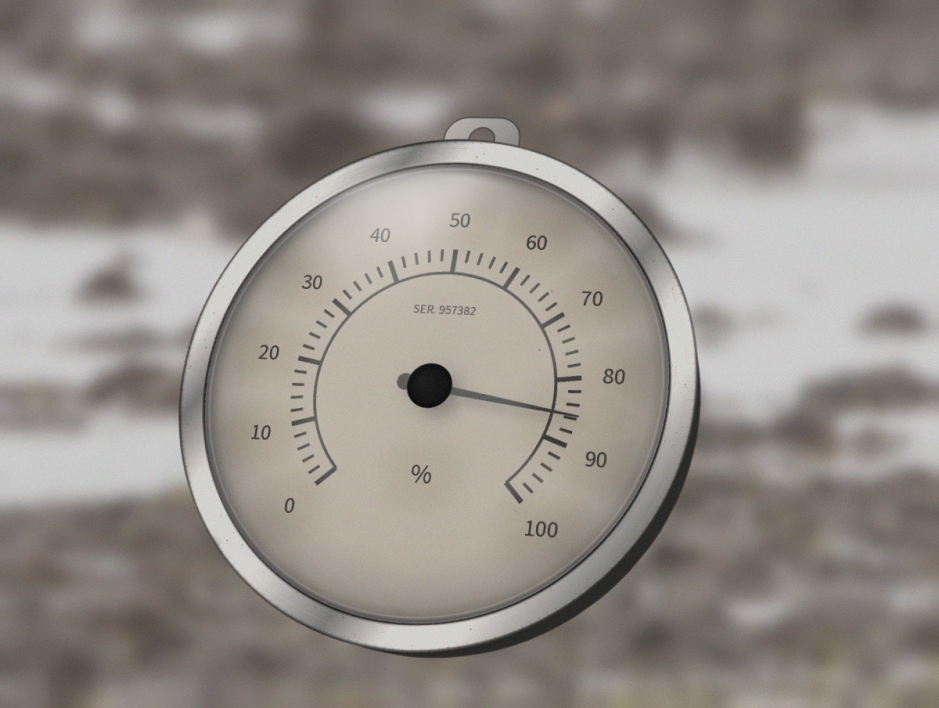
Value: % 86
